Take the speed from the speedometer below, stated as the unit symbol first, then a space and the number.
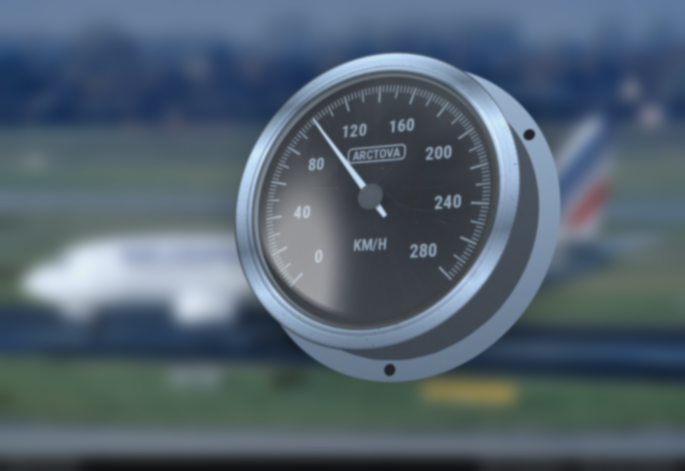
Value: km/h 100
